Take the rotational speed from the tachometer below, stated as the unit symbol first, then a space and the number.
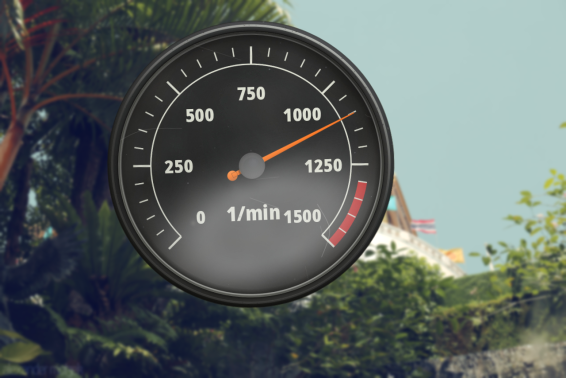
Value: rpm 1100
